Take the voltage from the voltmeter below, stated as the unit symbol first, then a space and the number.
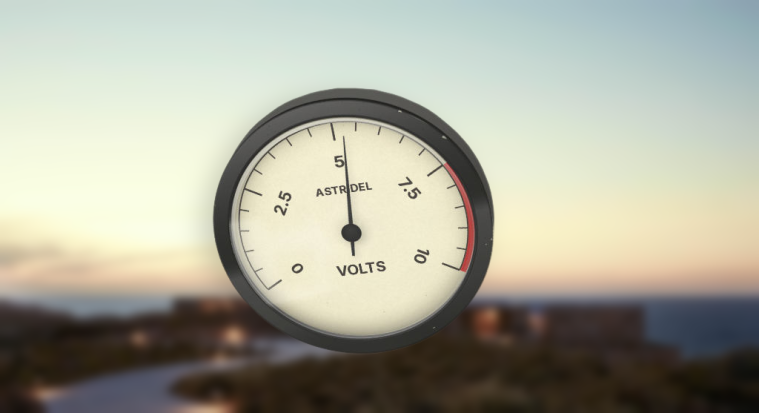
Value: V 5.25
